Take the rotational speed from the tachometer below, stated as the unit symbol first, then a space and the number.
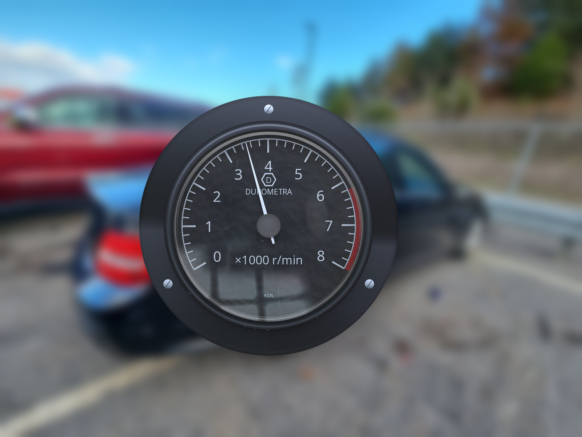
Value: rpm 3500
